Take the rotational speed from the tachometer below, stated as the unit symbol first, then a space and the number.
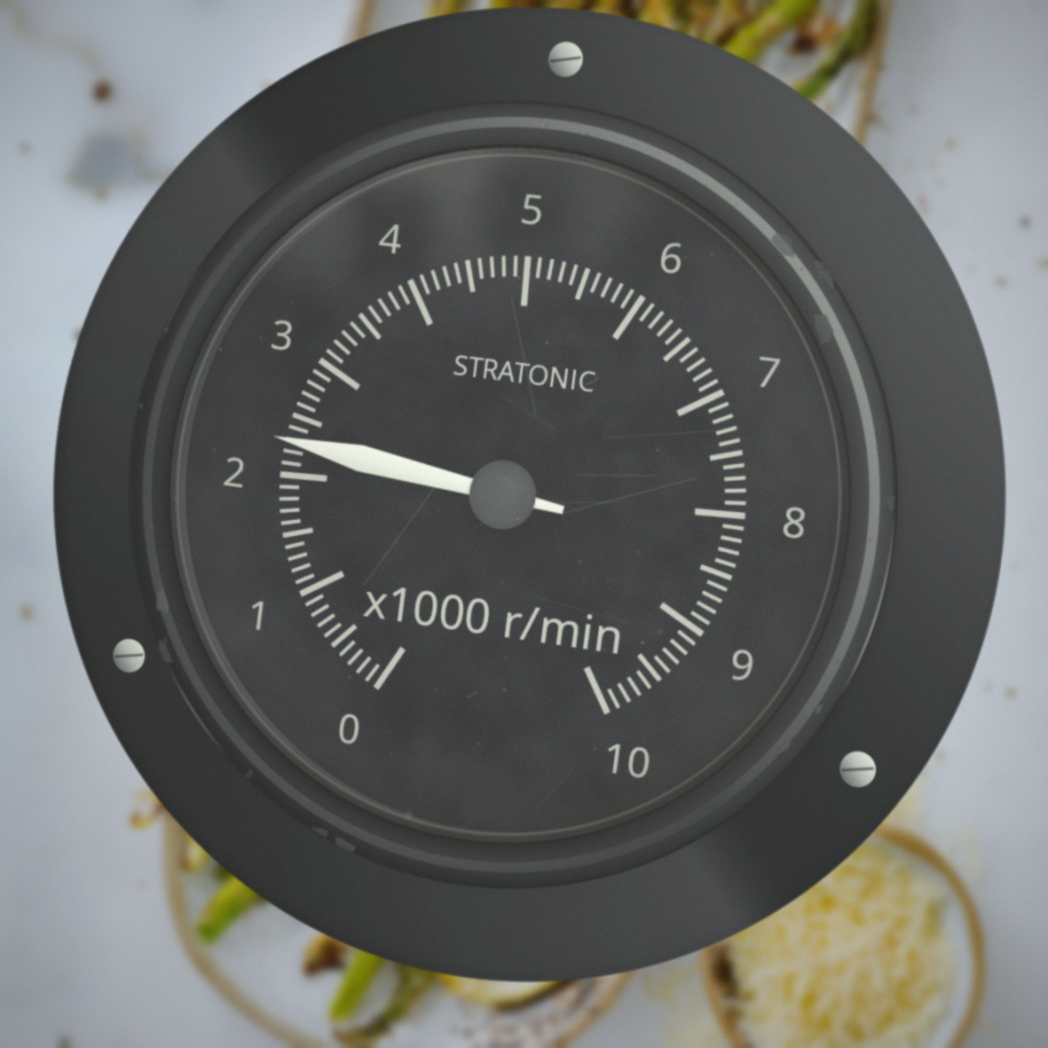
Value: rpm 2300
